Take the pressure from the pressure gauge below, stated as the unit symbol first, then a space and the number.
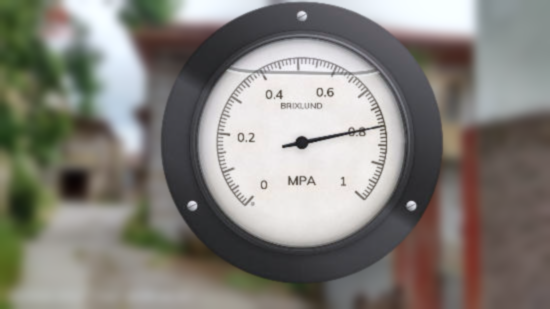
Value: MPa 0.8
